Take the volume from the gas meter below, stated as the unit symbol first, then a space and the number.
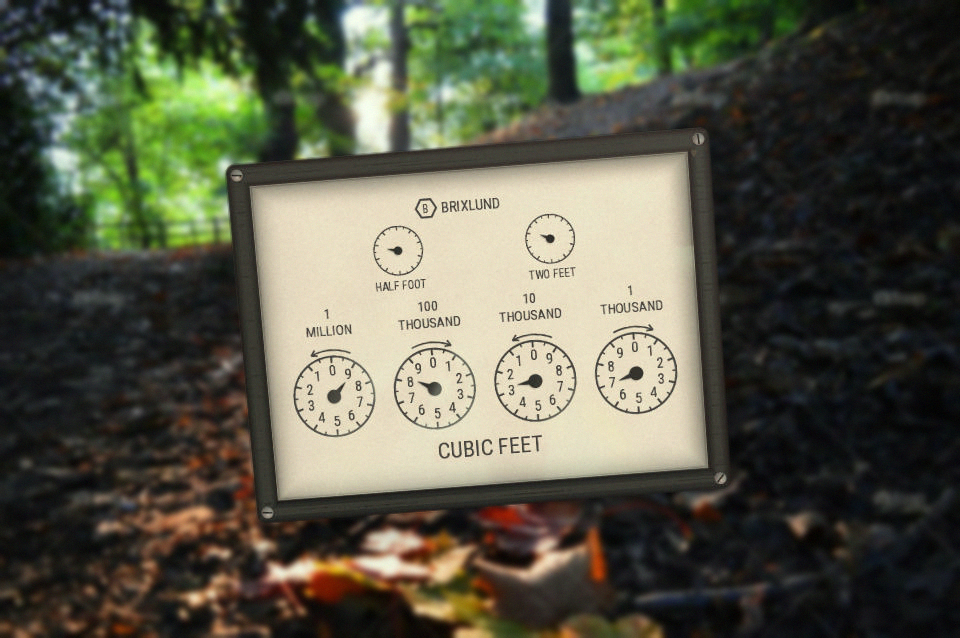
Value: ft³ 882700
